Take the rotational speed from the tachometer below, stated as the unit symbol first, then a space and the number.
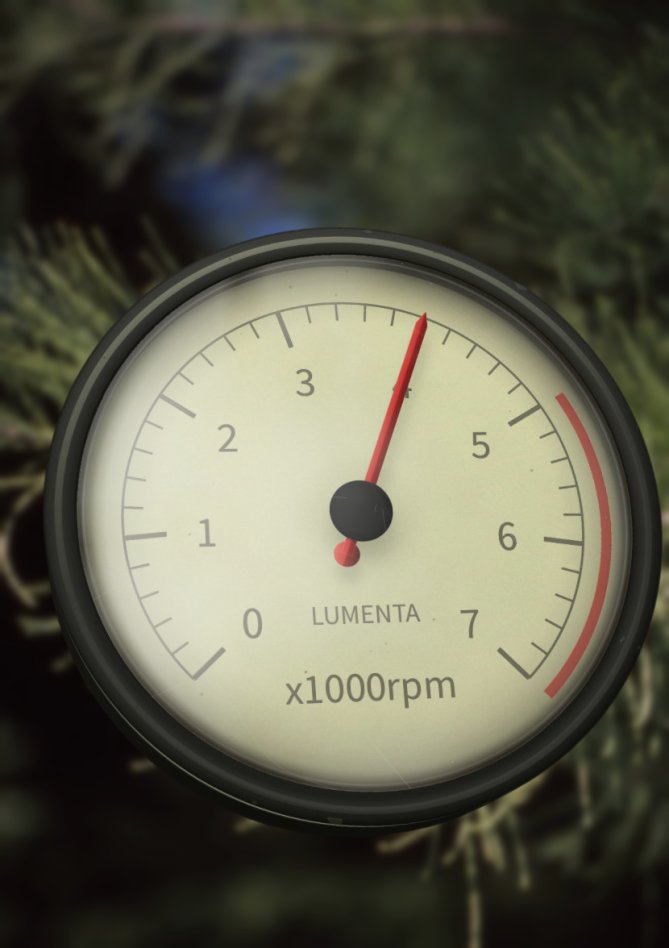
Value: rpm 4000
